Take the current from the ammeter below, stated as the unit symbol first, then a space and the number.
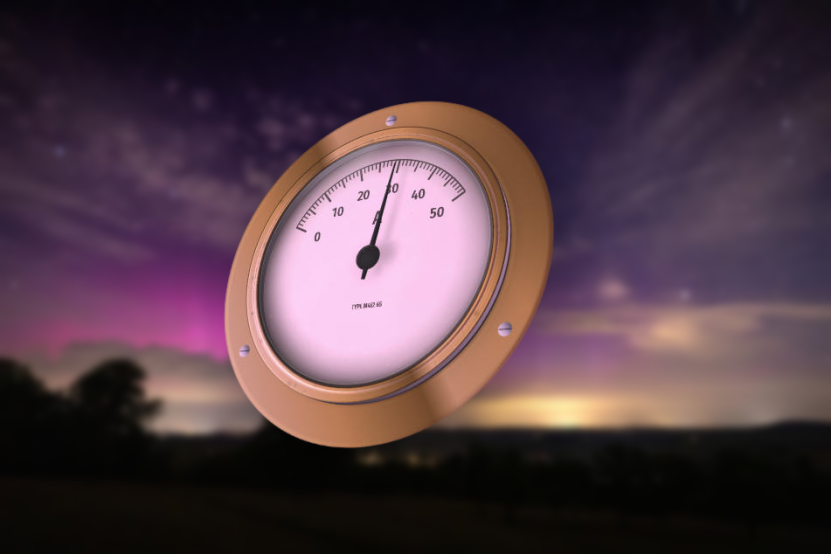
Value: A 30
